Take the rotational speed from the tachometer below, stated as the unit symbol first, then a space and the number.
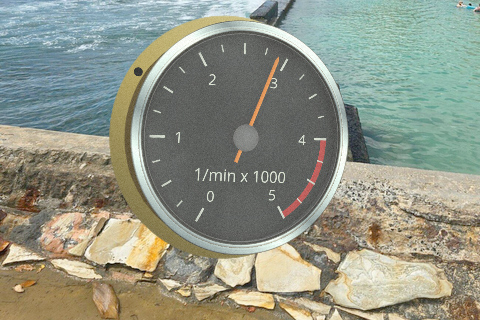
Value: rpm 2875
